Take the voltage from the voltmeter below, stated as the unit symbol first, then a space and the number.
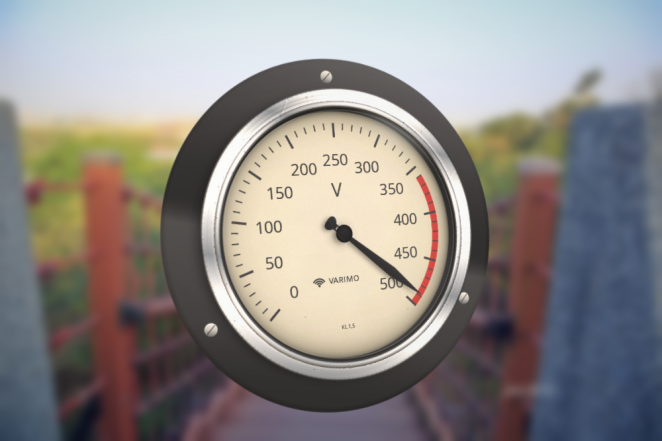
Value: V 490
